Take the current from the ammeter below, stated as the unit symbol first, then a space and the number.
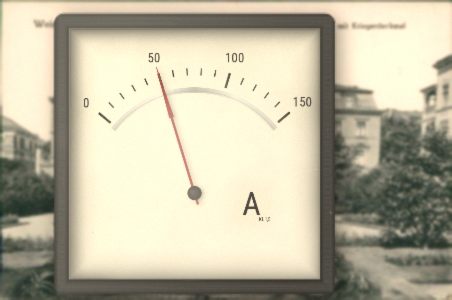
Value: A 50
